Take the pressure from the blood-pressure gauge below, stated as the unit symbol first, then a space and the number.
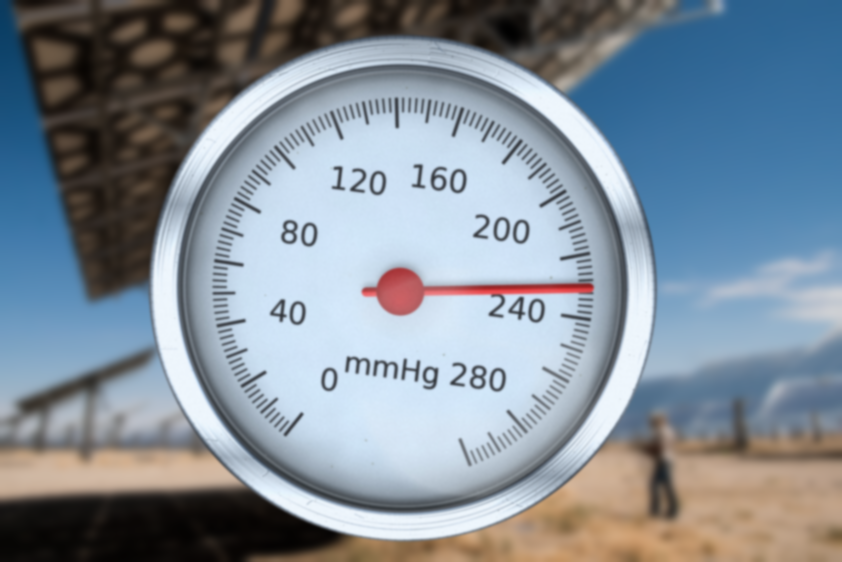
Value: mmHg 230
